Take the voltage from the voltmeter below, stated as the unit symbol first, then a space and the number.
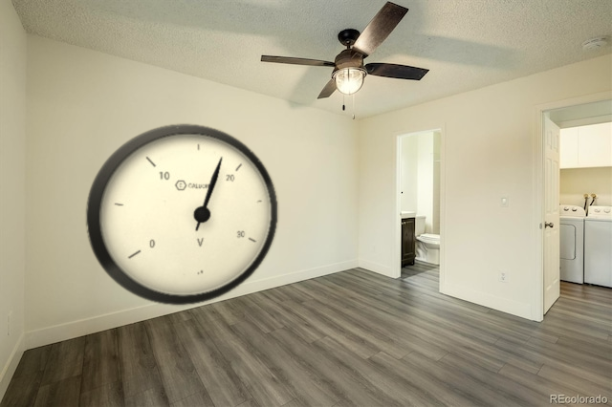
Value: V 17.5
